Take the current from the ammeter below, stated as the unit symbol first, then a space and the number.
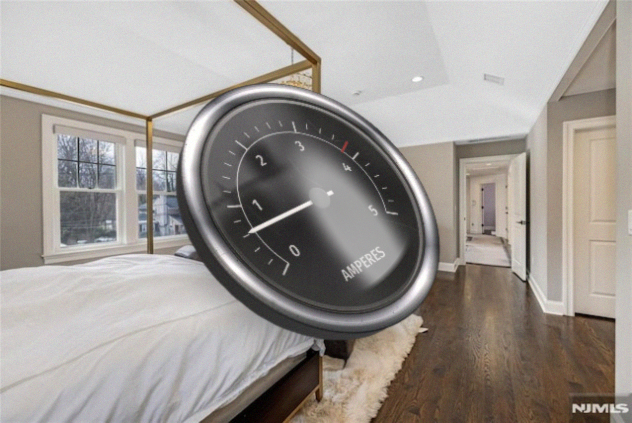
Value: A 0.6
